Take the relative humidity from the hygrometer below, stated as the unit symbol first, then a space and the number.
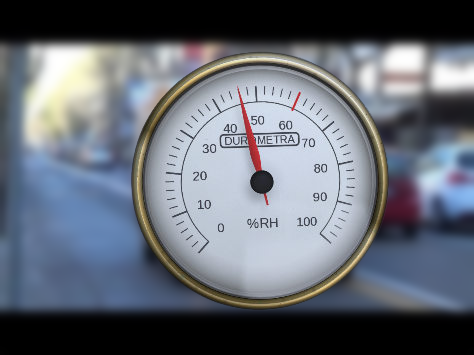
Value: % 46
